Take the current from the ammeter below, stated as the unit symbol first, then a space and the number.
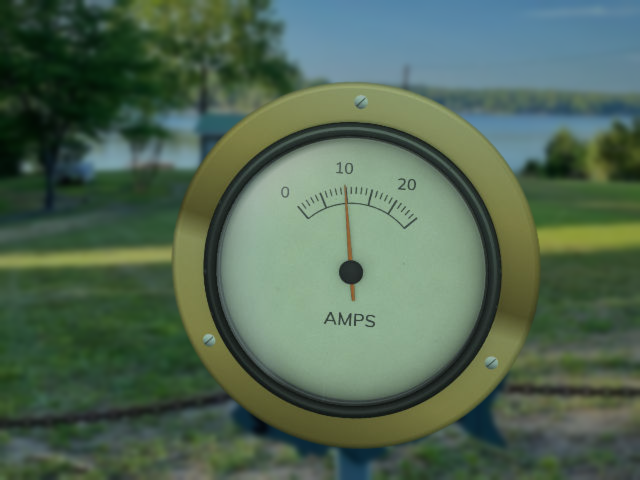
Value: A 10
